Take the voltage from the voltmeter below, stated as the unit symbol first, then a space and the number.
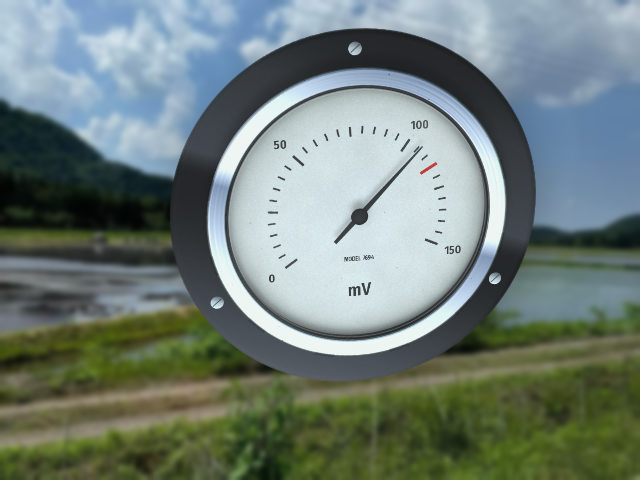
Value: mV 105
